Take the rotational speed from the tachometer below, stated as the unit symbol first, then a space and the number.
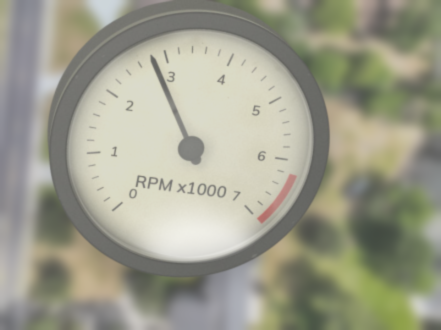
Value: rpm 2800
